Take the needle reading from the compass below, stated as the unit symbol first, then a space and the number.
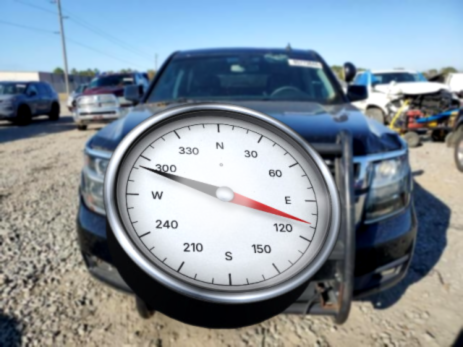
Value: ° 110
